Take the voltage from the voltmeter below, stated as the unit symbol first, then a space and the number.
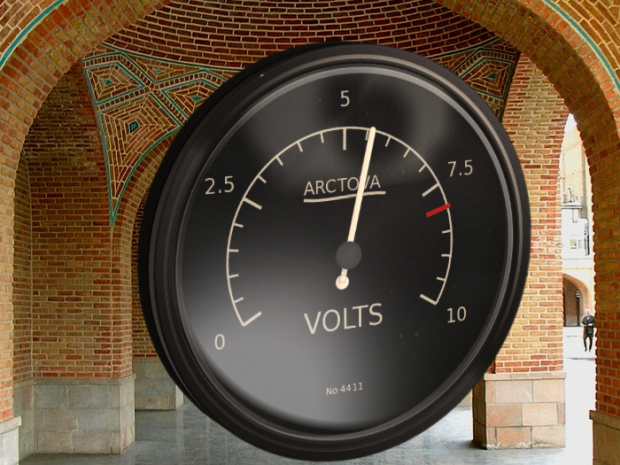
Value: V 5.5
